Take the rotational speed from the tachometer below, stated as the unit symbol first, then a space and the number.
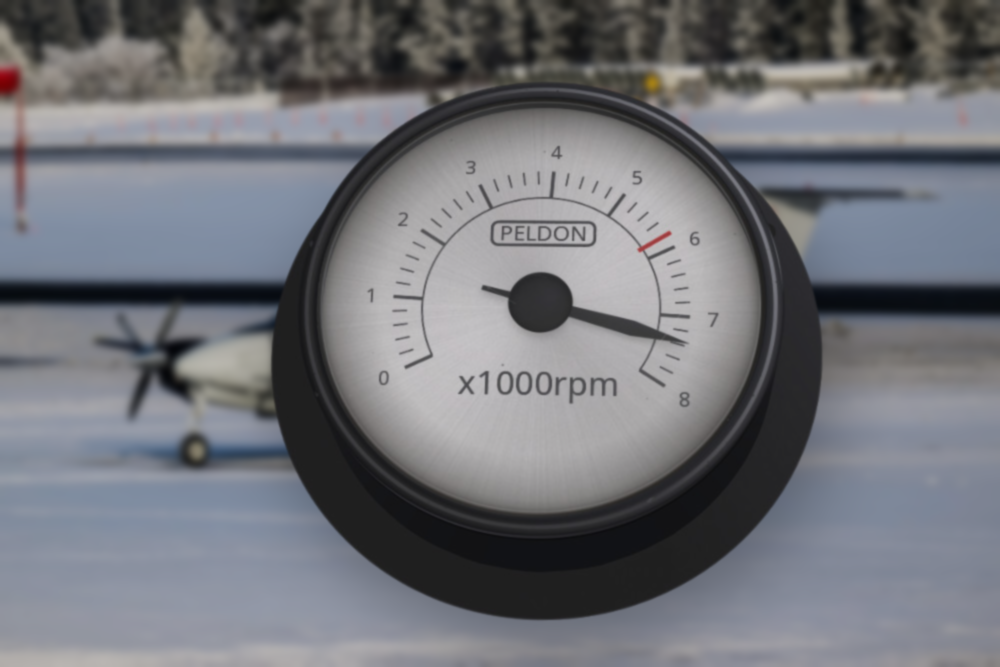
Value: rpm 7400
